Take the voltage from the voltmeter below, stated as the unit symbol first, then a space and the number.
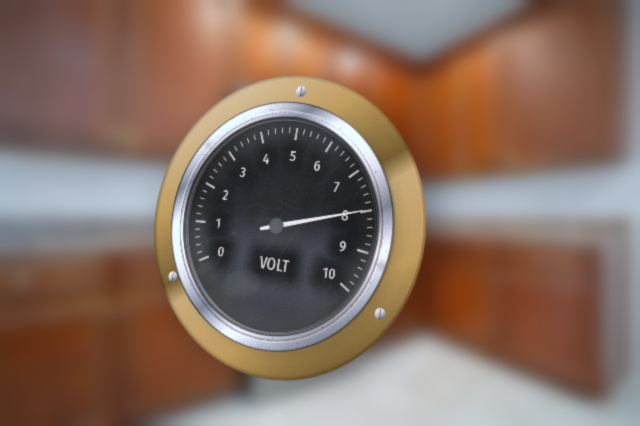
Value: V 8
